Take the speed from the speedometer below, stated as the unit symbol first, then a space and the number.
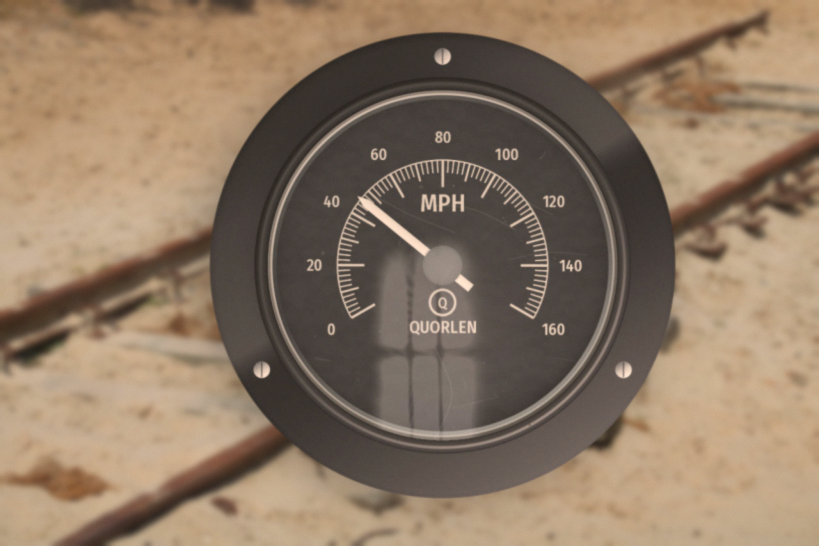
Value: mph 46
